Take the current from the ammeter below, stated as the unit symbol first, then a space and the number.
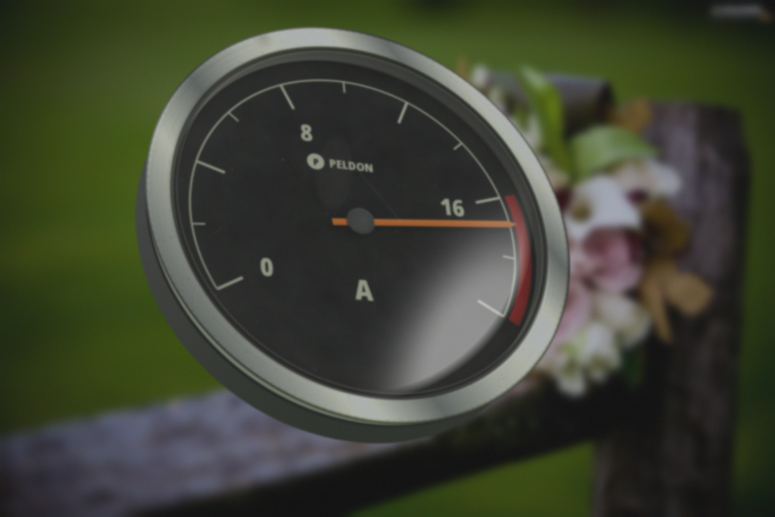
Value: A 17
